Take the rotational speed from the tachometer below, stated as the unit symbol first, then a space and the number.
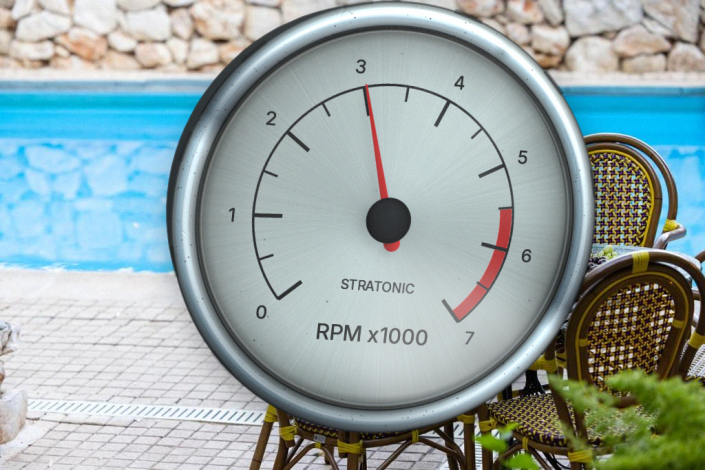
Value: rpm 3000
